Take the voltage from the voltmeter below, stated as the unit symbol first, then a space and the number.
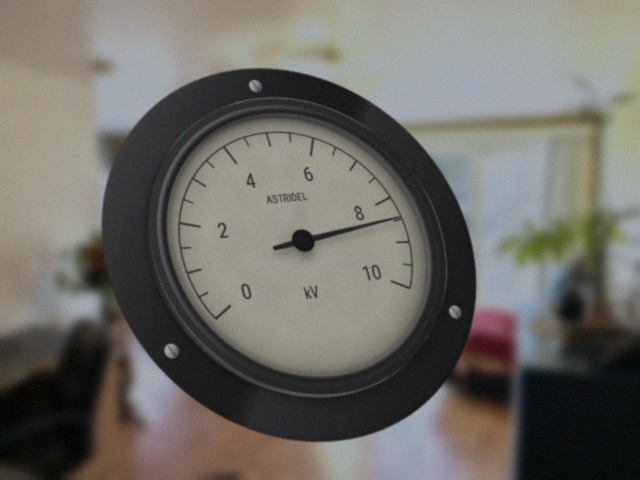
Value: kV 8.5
